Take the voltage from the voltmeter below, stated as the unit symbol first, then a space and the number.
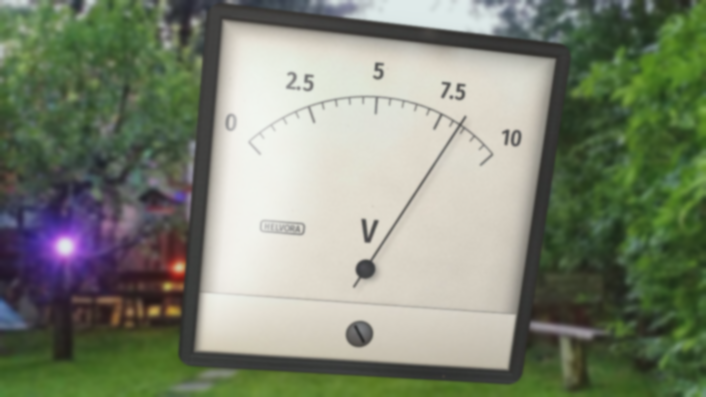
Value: V 8.25
